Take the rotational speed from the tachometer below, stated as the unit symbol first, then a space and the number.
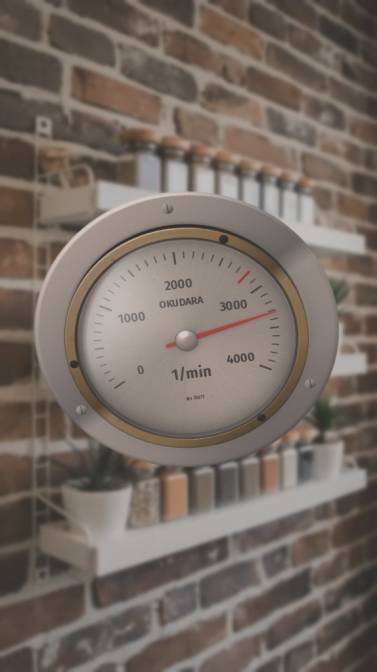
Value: rpm 3300
